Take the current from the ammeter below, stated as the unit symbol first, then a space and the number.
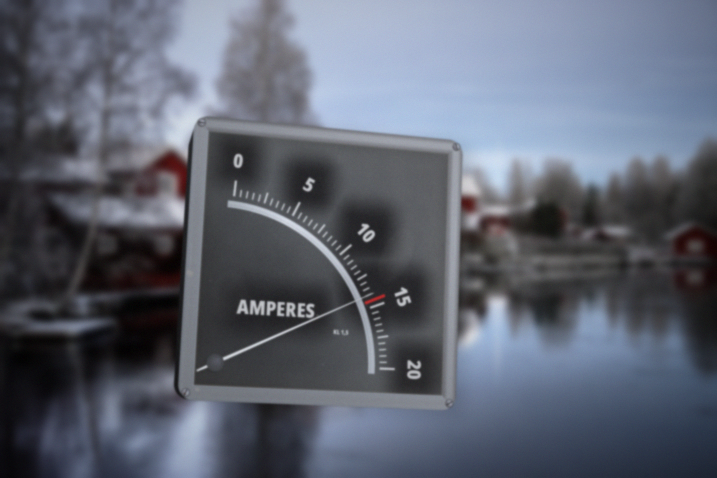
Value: A 14
